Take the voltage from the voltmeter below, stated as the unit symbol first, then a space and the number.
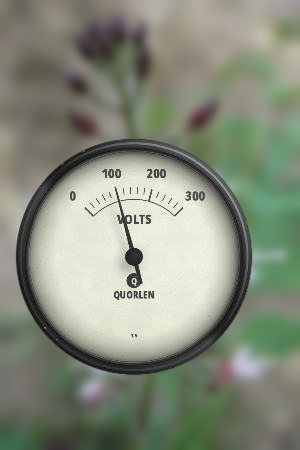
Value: V 100
